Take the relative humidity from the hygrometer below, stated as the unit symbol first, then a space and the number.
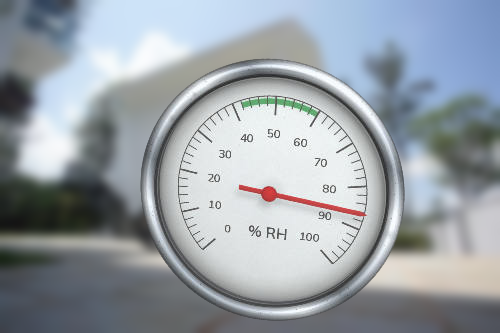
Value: % 86
